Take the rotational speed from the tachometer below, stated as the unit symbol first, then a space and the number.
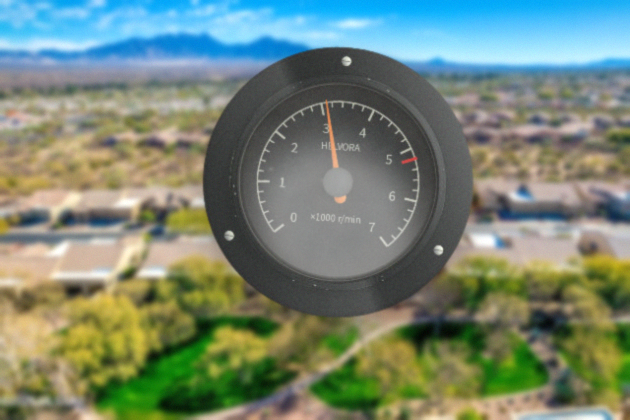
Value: rpm 3100
